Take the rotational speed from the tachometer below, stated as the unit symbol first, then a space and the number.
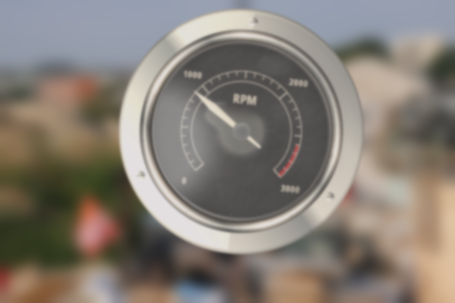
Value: rpm 900
